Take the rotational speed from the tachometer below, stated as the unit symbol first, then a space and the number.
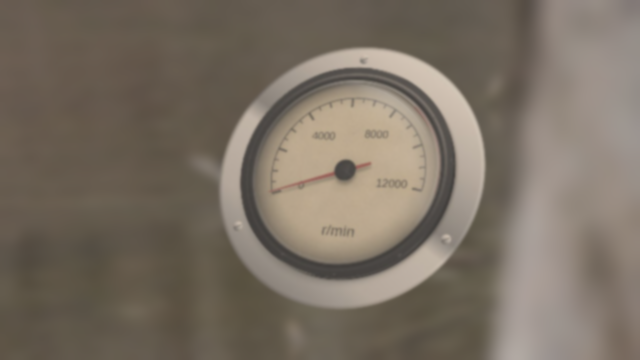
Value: rpm 0
